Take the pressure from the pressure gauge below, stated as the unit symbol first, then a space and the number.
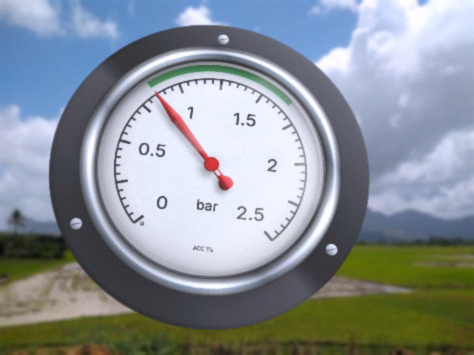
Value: bar 0.85
